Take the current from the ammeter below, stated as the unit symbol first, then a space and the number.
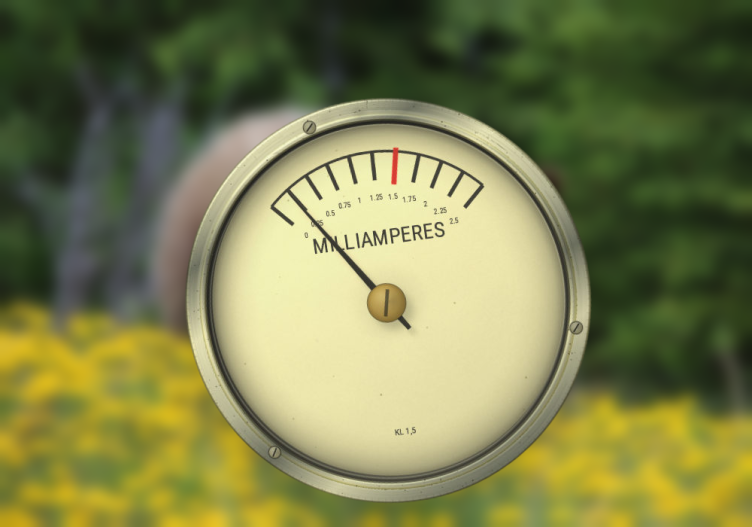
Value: mA 0.25
